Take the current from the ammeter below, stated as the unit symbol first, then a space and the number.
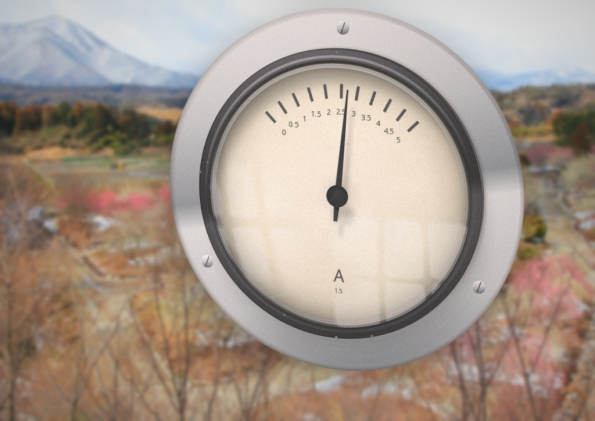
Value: A 2.75
